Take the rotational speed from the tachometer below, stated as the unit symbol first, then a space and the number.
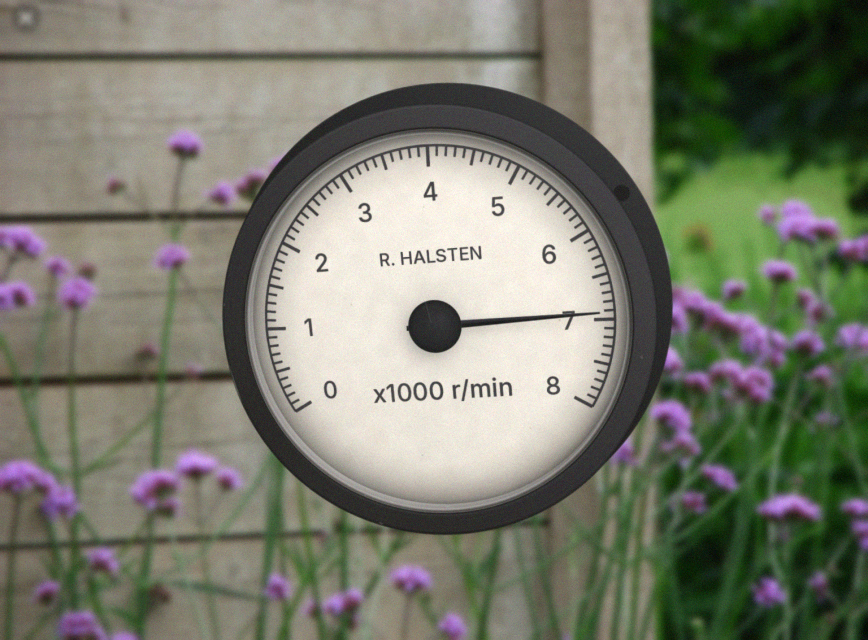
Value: rpm 6900
